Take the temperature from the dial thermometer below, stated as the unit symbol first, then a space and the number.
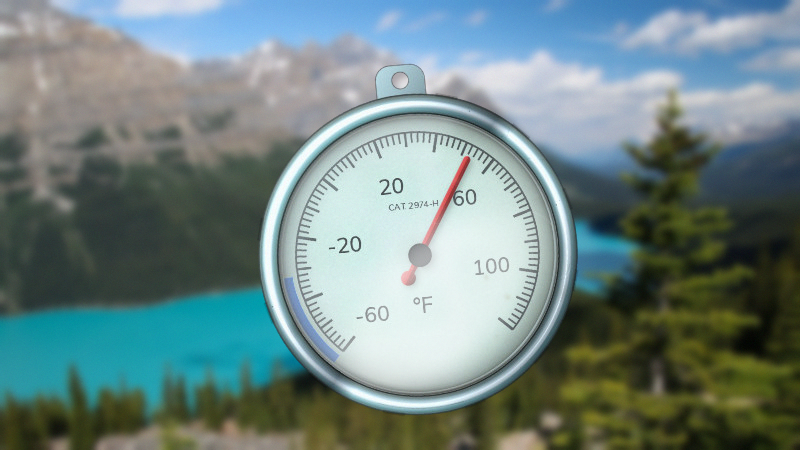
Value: °F 52
